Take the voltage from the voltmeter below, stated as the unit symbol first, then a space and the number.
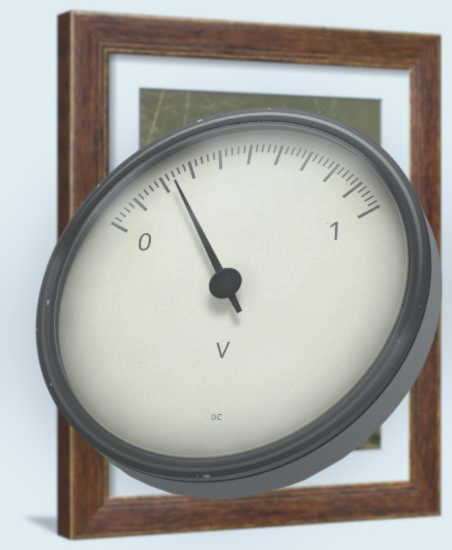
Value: V 0.24
